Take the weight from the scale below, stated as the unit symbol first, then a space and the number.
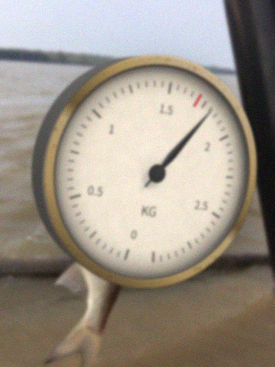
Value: kg 1.8
